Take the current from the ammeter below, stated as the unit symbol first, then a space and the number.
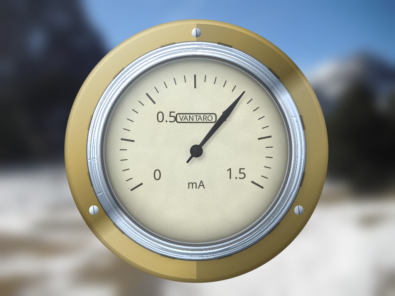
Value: mA 1
